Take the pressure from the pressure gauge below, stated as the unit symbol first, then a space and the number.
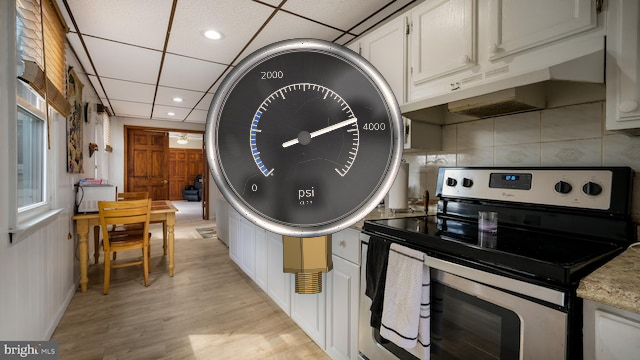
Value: psi 3800
